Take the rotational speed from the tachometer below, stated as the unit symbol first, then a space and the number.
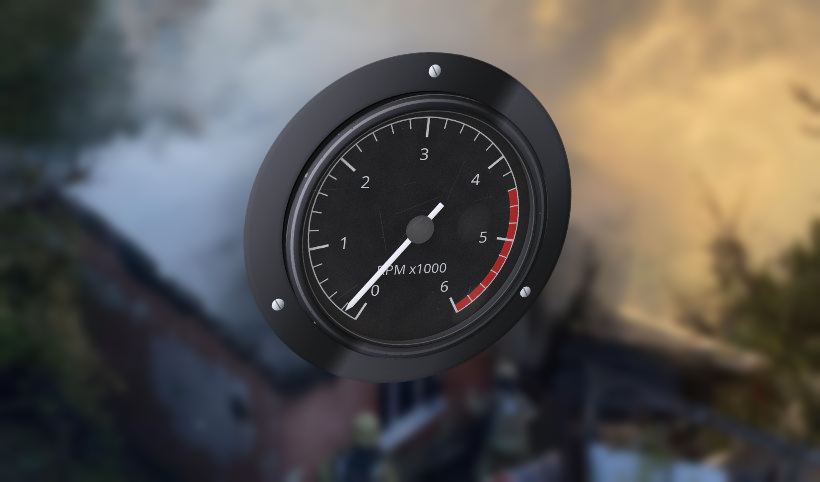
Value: rpm 200
